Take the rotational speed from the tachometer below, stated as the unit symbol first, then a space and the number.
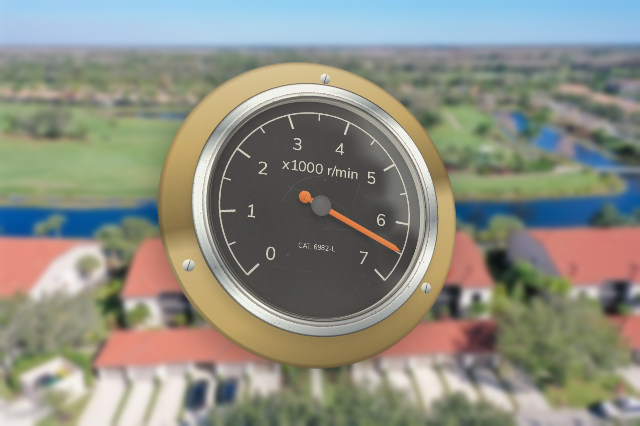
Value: rpm 6500
